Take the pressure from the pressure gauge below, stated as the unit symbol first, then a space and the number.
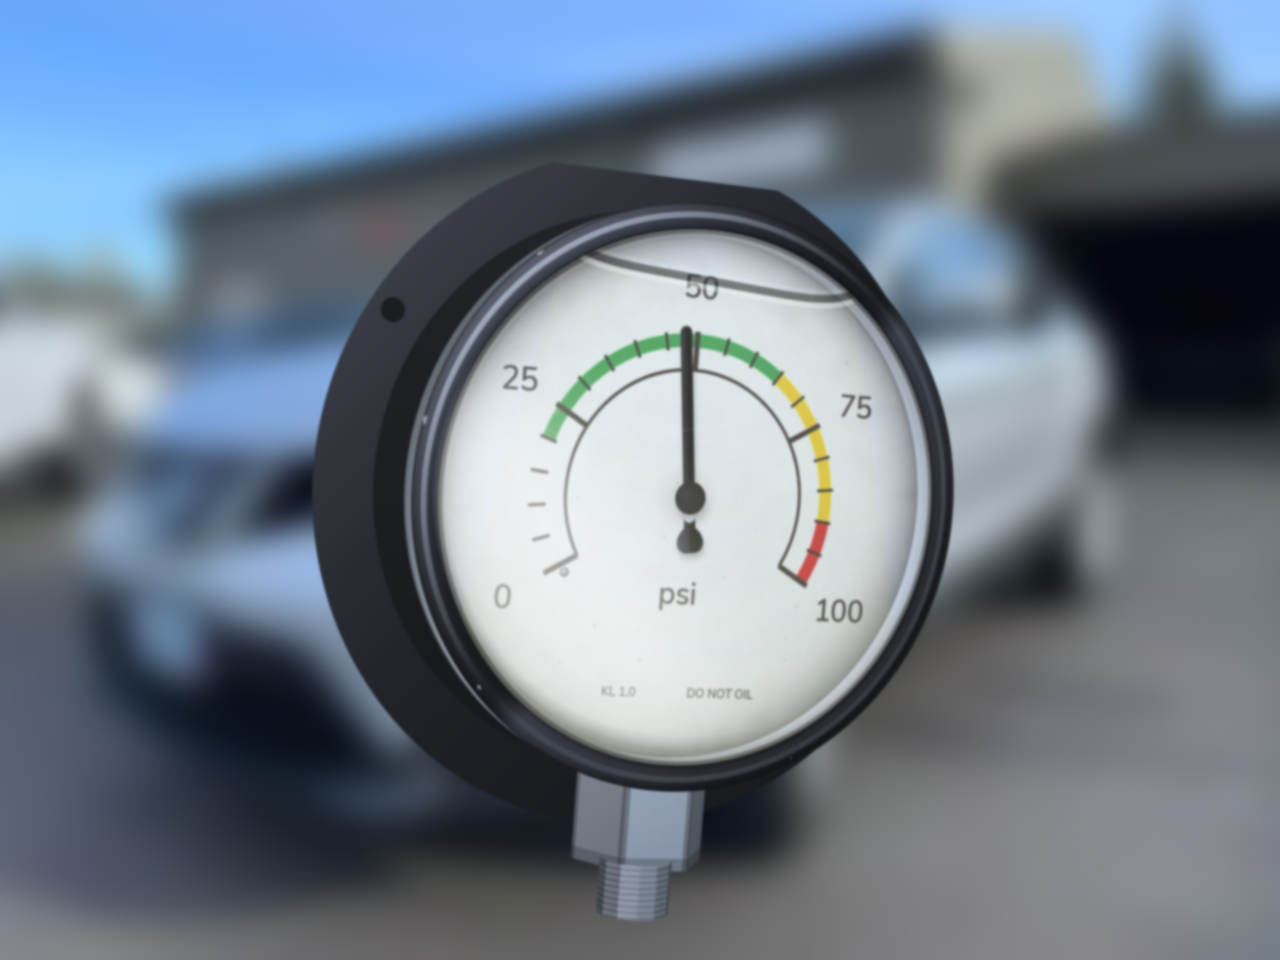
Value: psi 47.5
